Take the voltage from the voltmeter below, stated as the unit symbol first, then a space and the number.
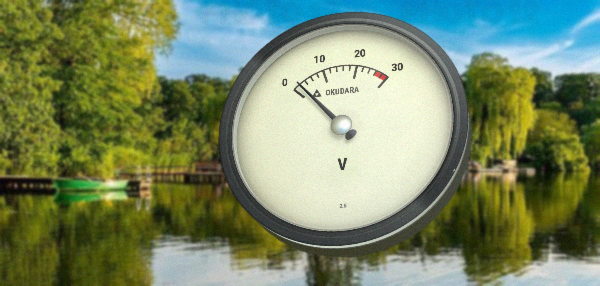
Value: V 2
